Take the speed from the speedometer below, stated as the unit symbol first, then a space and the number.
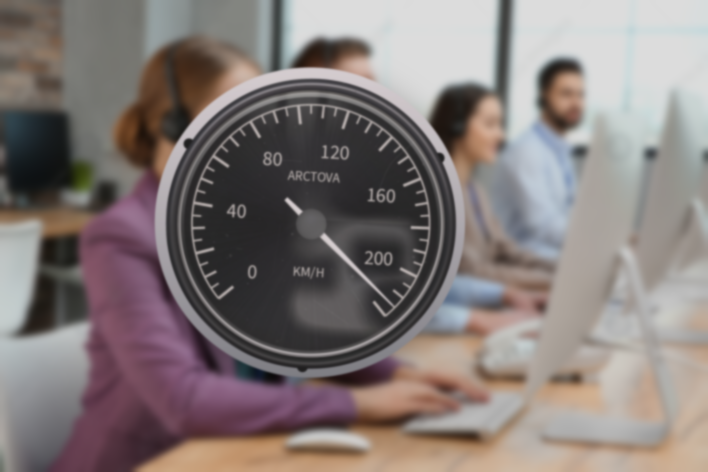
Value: km/h 215
